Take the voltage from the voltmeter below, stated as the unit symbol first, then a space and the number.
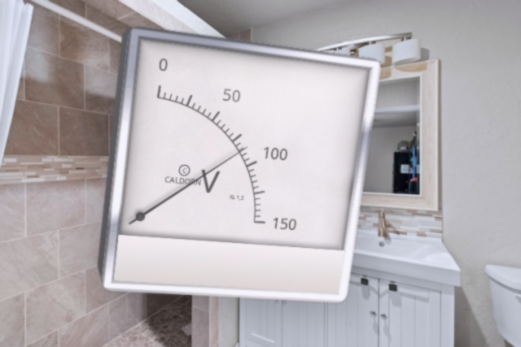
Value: V 85
